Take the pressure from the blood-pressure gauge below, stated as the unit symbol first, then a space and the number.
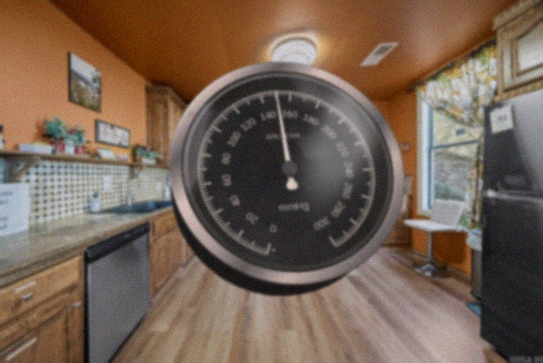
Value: mmHg 150
